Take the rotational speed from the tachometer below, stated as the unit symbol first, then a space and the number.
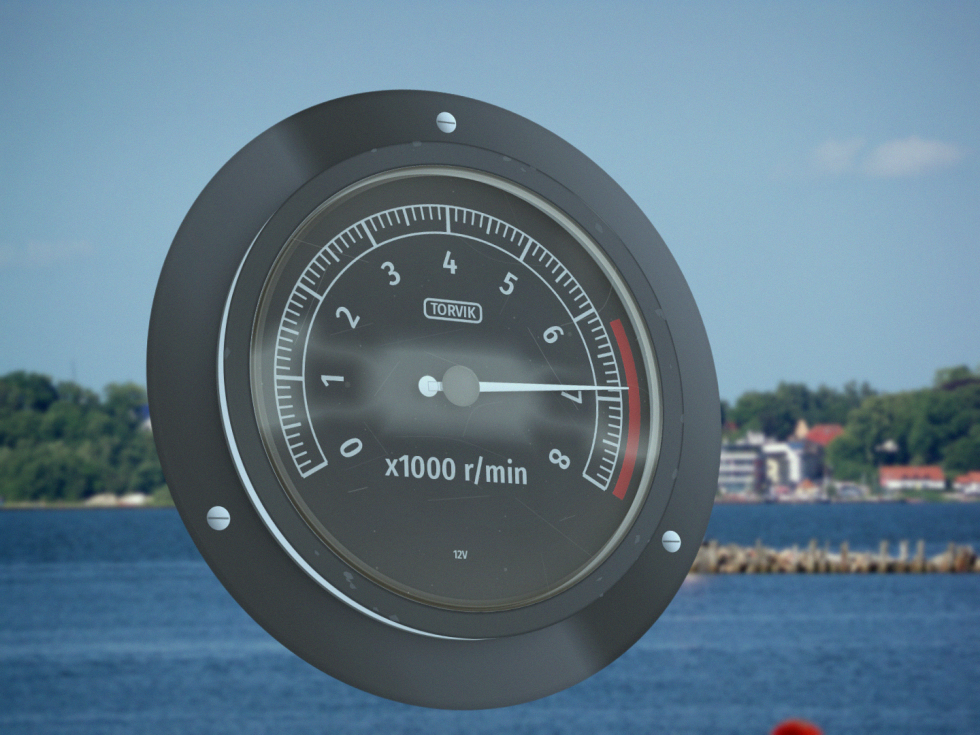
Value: rpm 6900
